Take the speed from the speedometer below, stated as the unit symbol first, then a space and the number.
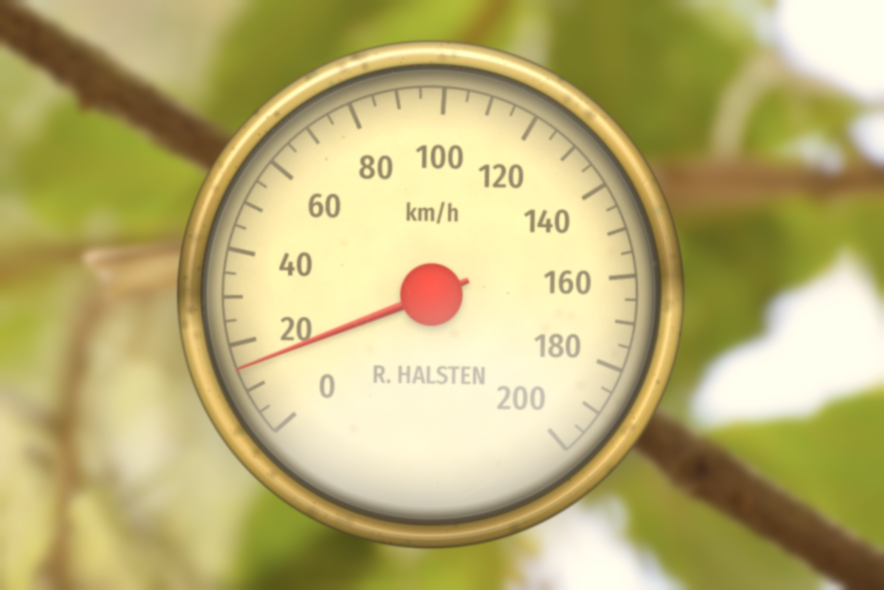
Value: km/h 15
